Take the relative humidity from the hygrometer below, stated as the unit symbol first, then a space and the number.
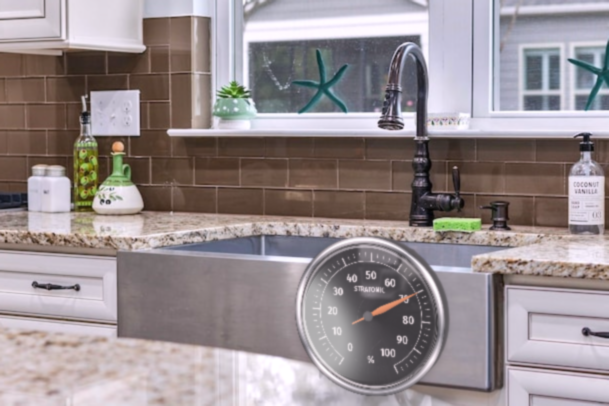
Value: % 70
